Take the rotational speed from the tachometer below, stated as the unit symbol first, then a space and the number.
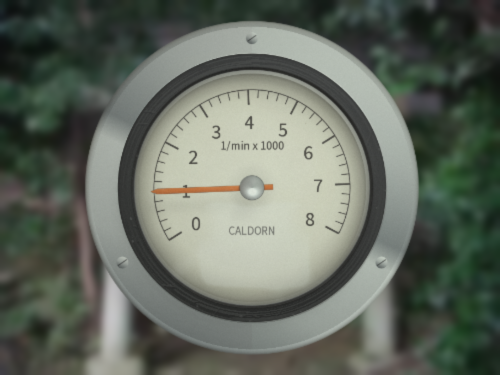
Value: rpm 1000
